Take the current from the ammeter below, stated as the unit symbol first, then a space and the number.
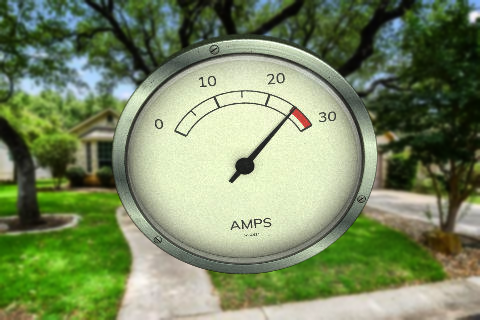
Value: A 25
